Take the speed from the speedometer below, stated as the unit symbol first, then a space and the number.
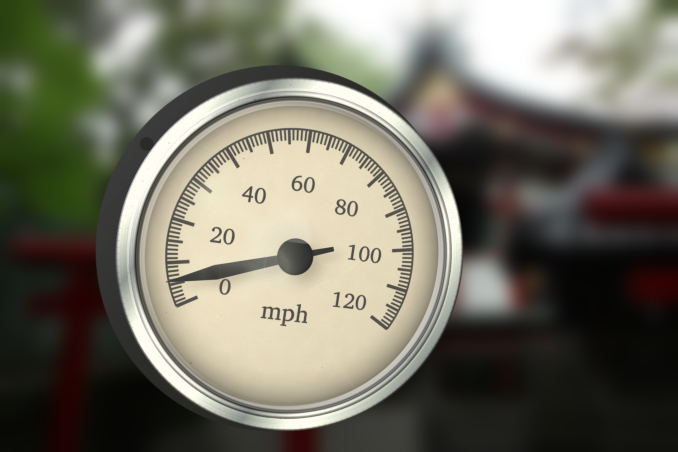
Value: mph 6
